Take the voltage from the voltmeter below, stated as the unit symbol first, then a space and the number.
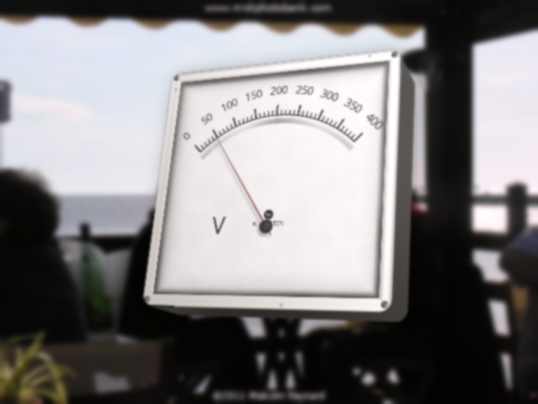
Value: V 50
